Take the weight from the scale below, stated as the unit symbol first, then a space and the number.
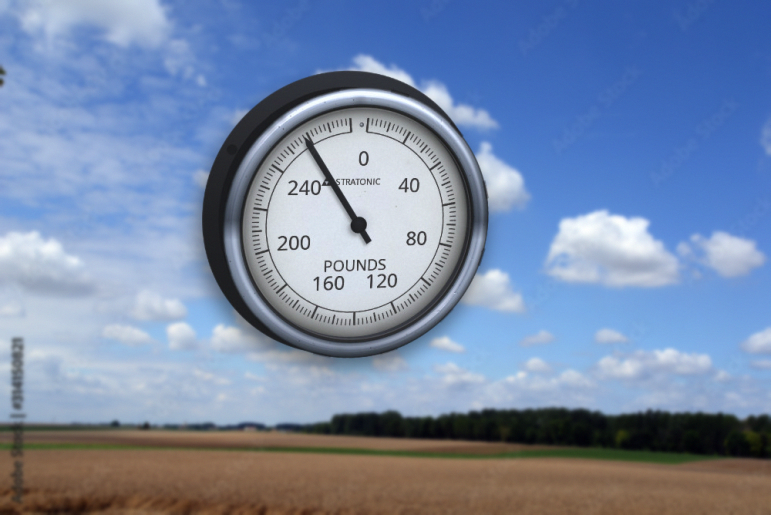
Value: lb 258
